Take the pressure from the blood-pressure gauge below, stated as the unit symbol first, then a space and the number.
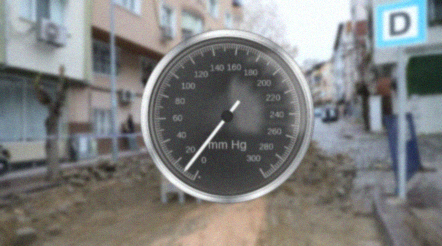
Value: mmHg 10
